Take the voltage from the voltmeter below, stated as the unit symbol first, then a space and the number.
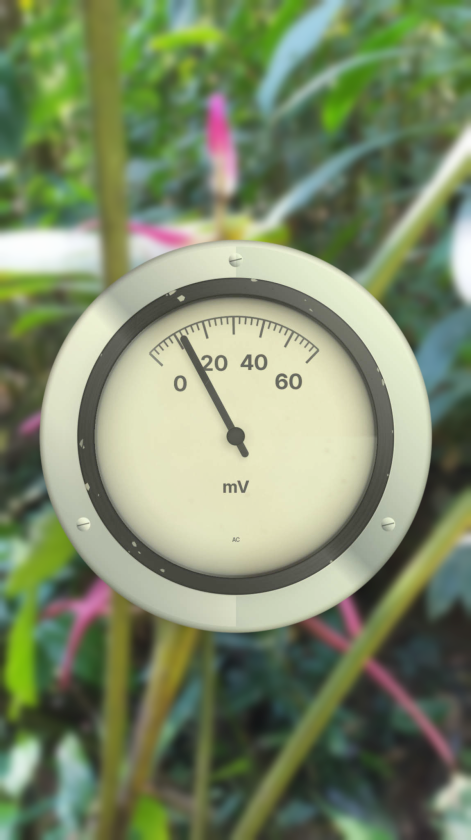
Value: mV 12
